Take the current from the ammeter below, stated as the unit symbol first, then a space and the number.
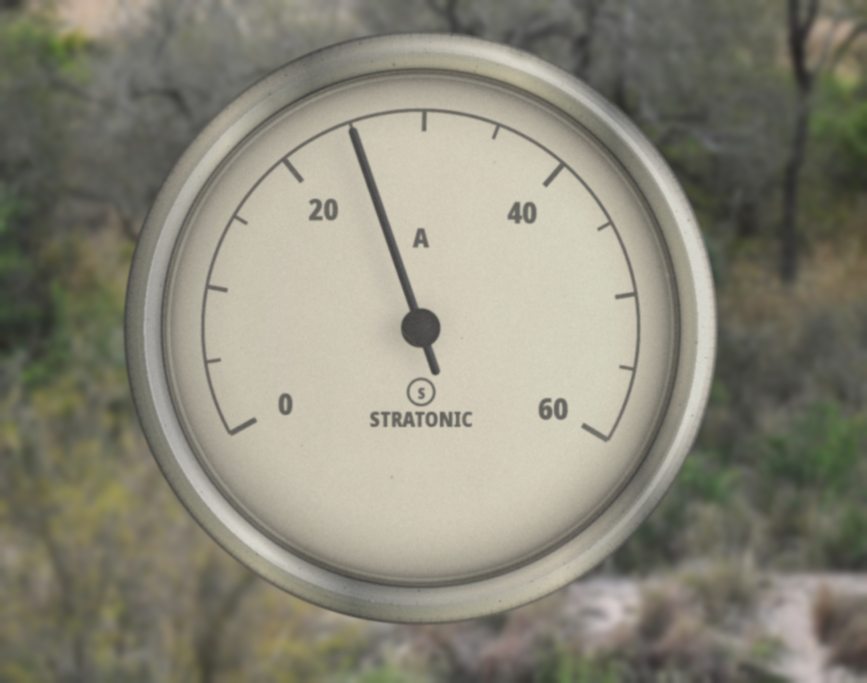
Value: A 25
